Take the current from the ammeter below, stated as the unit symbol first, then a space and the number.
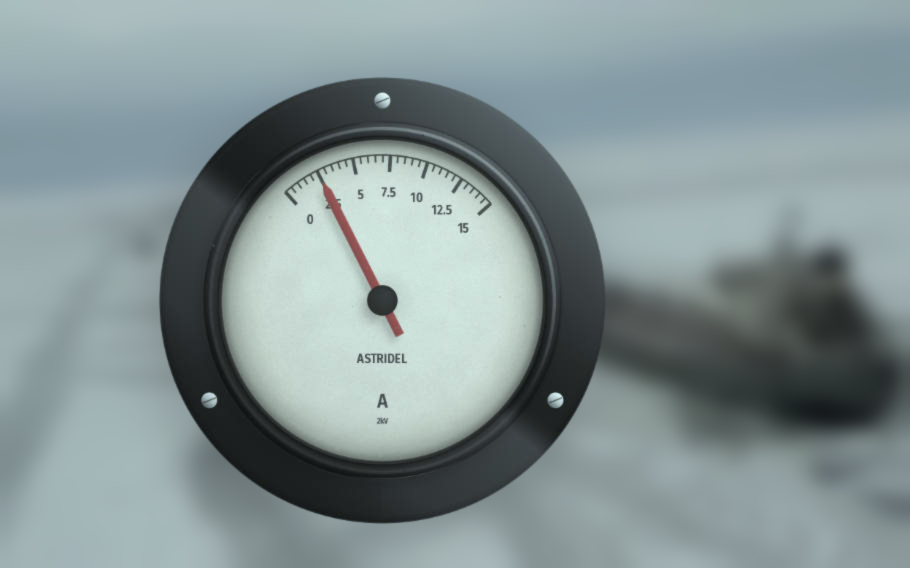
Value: A 2.5
